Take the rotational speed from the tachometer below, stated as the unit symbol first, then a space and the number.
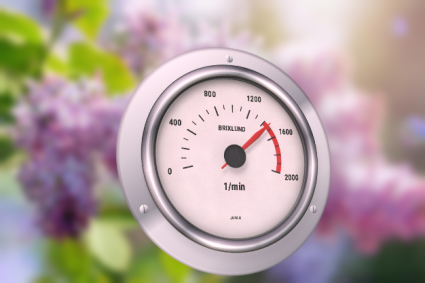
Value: rpm 1450
